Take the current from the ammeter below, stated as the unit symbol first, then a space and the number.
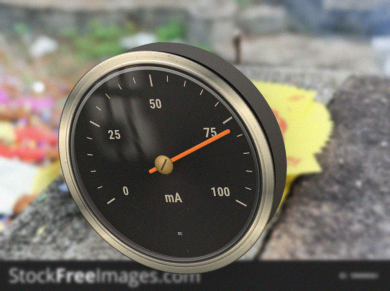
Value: mA 77.5
